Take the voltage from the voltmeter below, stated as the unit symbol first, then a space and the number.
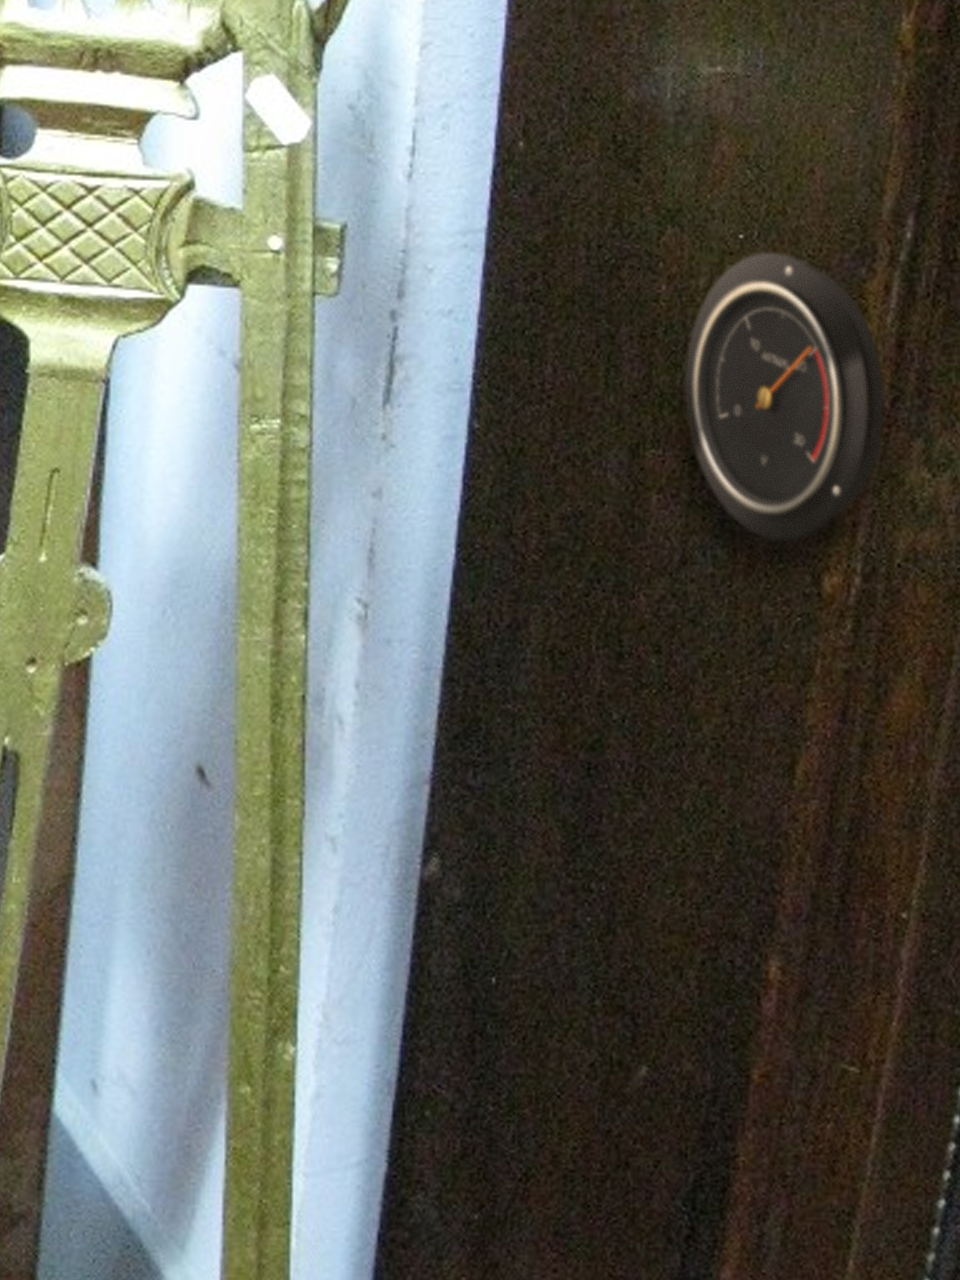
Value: V 20
